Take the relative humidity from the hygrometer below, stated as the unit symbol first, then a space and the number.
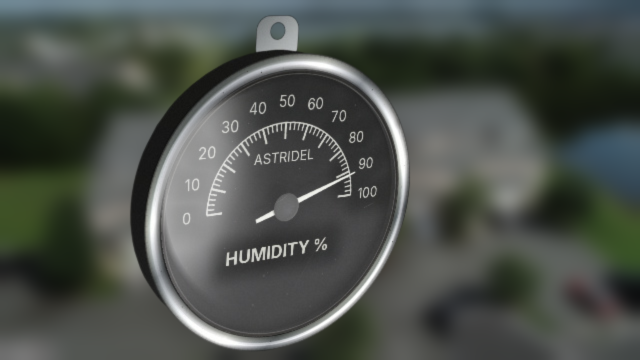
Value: % 90
